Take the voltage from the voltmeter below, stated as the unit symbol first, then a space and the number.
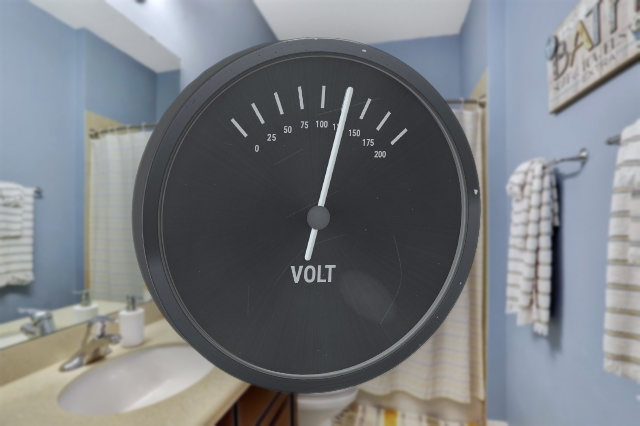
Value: V 125
